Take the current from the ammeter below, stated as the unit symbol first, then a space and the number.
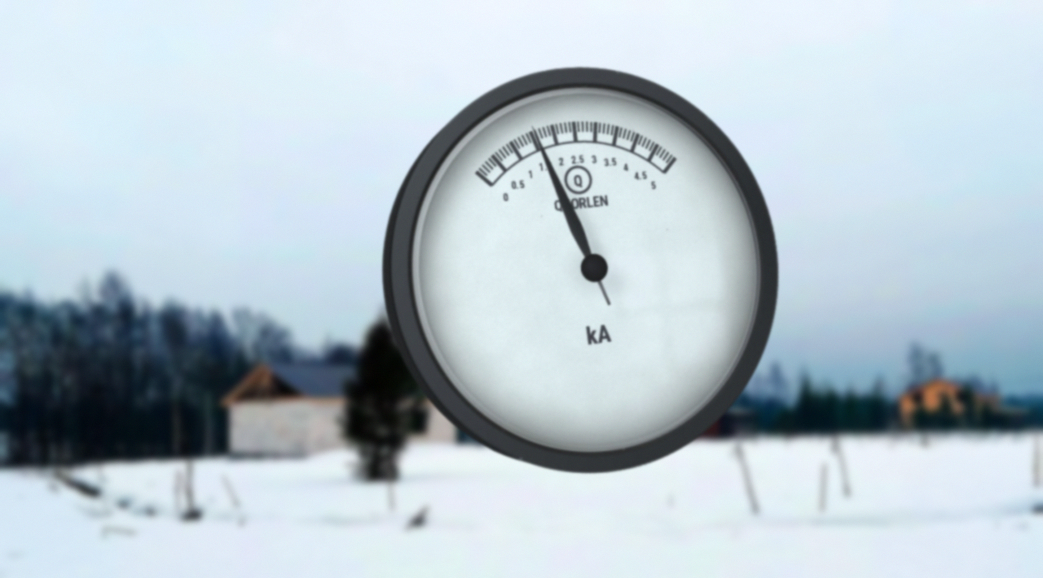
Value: kA 1.5
